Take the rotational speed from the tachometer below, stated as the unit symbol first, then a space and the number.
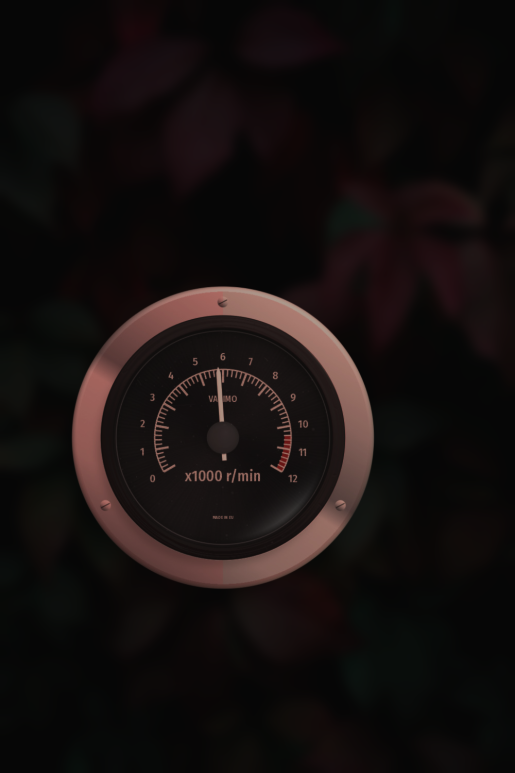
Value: rpm 5800
